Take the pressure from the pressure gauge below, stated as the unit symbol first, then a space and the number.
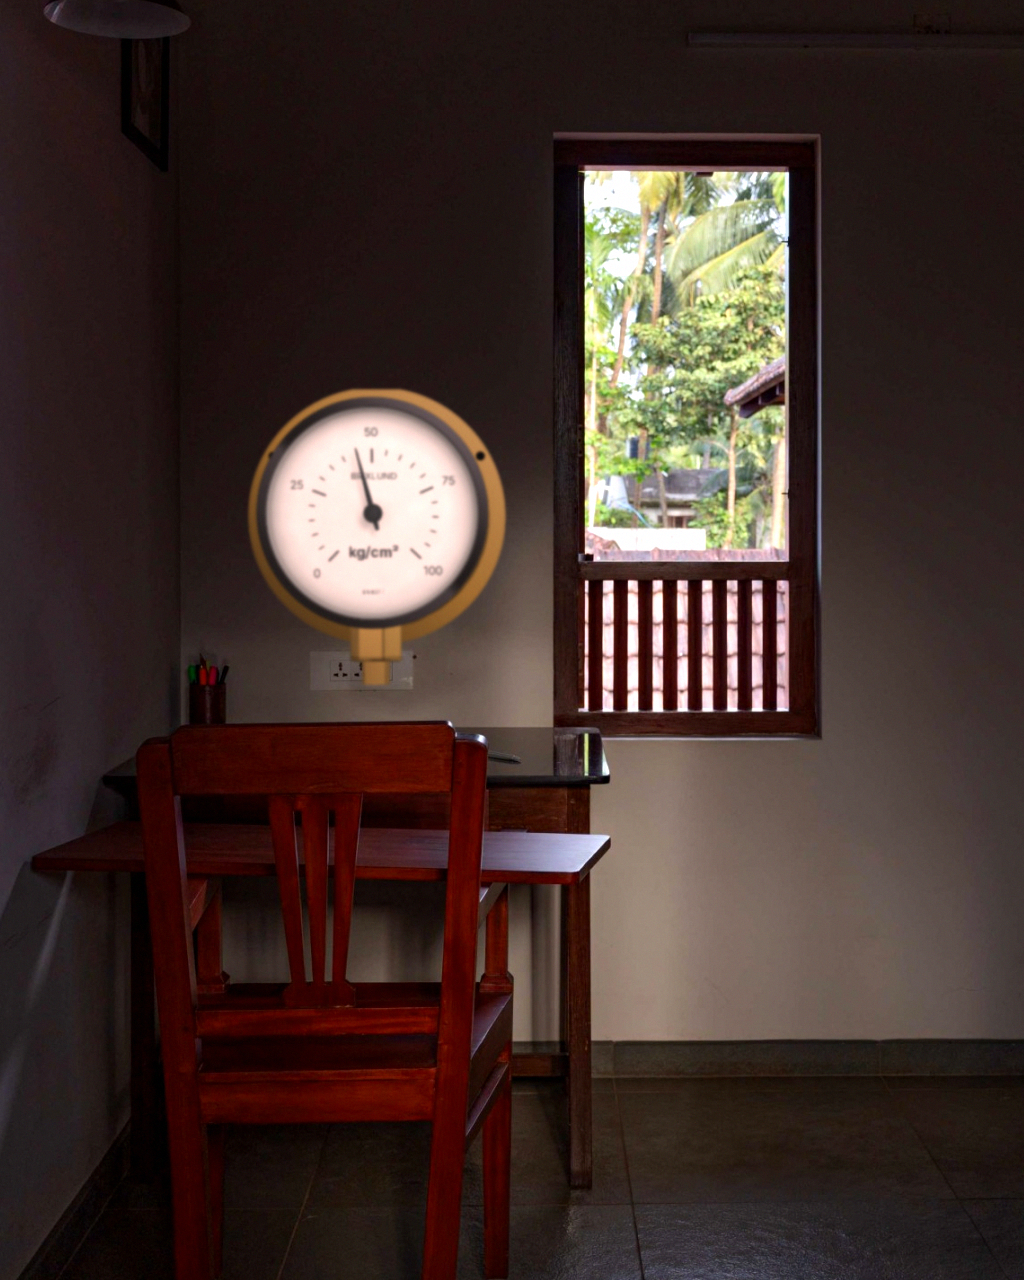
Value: kg/cm² 45
